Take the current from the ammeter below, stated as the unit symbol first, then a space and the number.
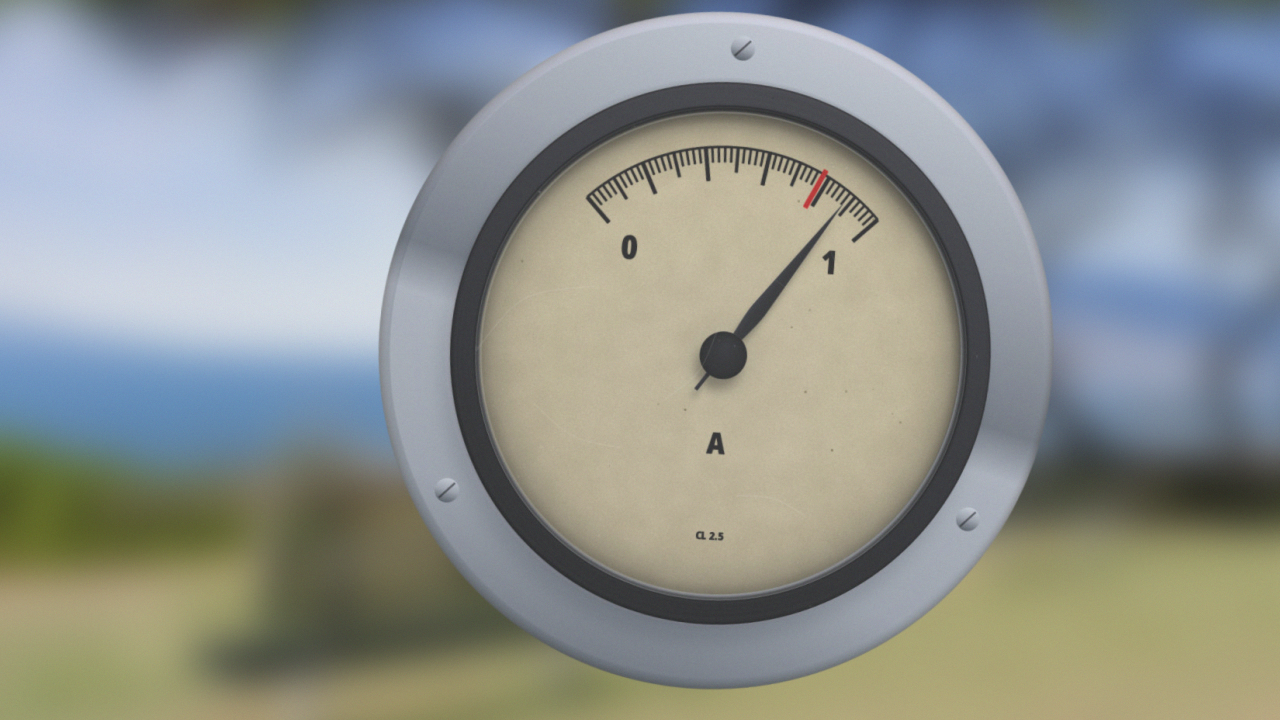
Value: A 0.88
